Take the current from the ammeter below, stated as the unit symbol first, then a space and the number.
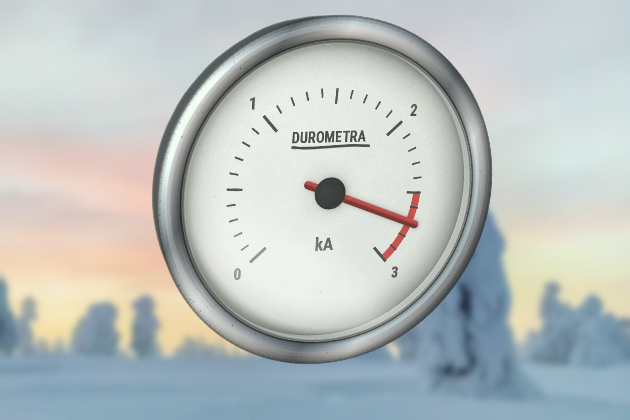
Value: kA 2.7
